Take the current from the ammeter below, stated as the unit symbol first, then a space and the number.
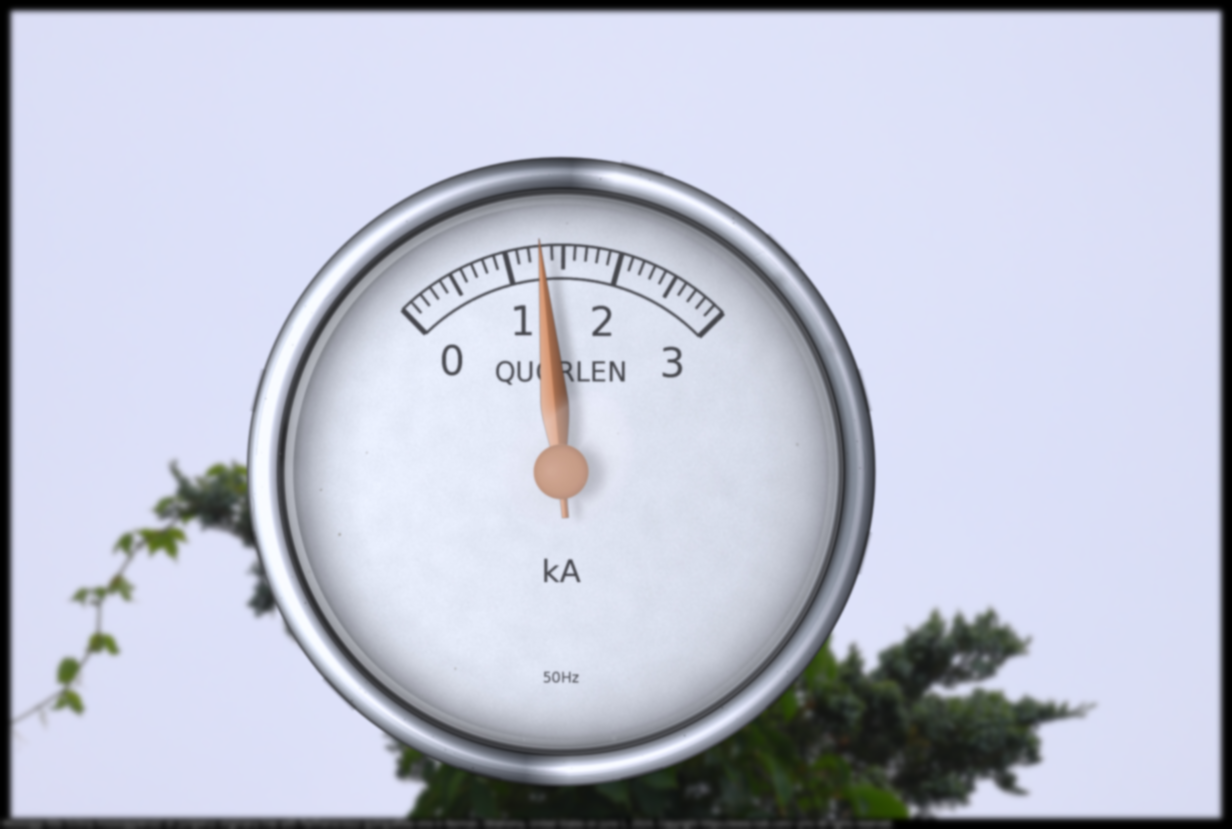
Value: kA 1.3
